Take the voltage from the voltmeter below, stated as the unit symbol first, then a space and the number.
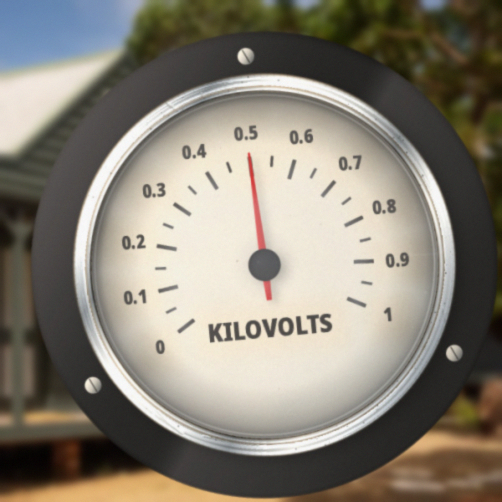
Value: kV 0.5
